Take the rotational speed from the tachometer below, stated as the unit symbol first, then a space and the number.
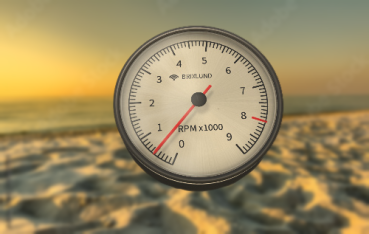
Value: rpm 500
